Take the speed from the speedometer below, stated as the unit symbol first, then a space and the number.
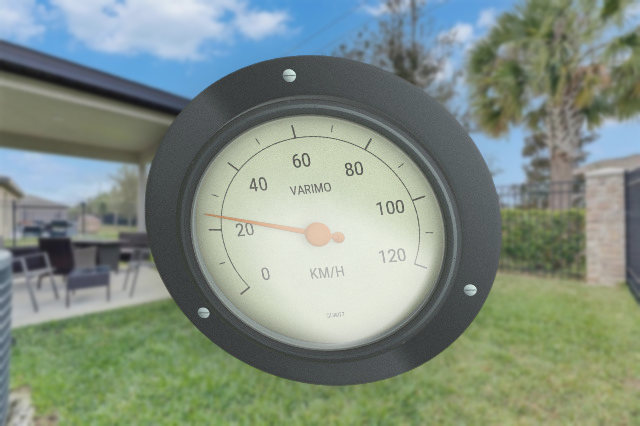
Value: km/h 25
